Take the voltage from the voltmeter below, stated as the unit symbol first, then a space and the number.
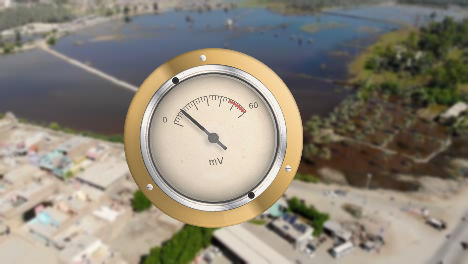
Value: mV 10
